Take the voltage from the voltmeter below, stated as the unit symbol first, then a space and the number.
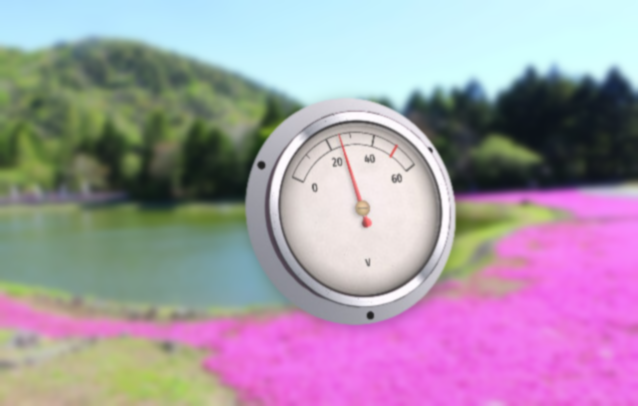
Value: V 25
